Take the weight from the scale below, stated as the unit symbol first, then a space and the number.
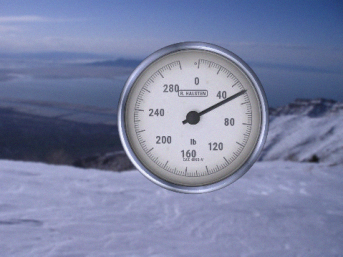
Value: lb 50
